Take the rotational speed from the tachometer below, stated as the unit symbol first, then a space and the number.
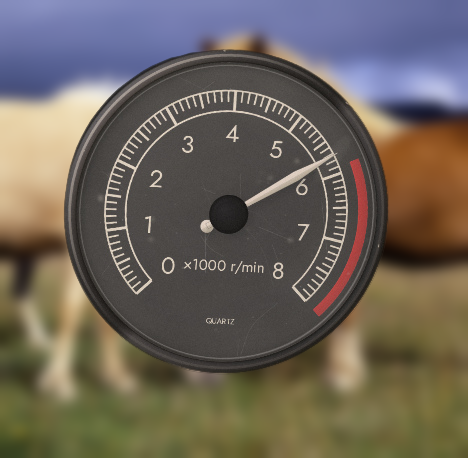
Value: rpm 5700
